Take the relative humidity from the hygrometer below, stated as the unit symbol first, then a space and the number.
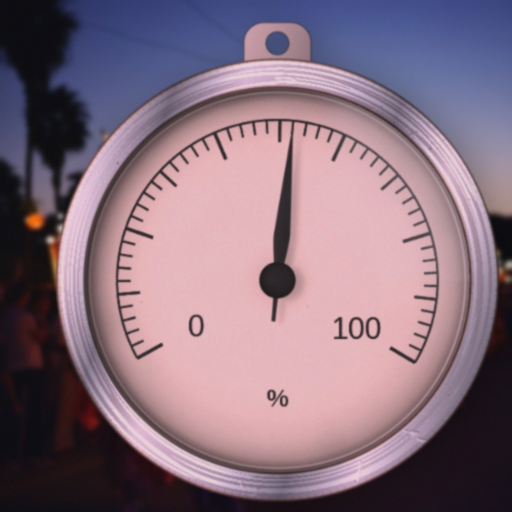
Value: % 52
